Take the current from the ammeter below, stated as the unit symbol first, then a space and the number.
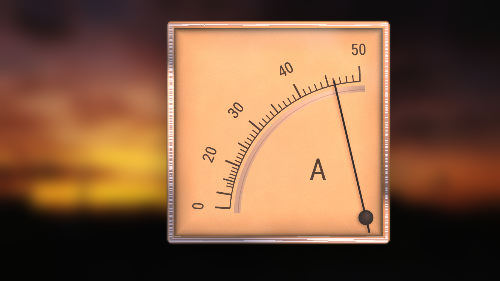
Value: A 46
